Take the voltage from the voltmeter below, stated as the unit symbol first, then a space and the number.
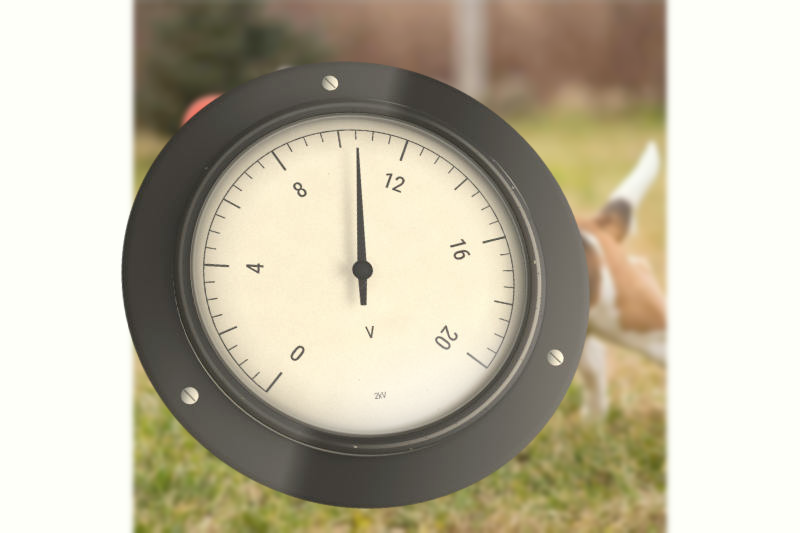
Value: V 10.5
